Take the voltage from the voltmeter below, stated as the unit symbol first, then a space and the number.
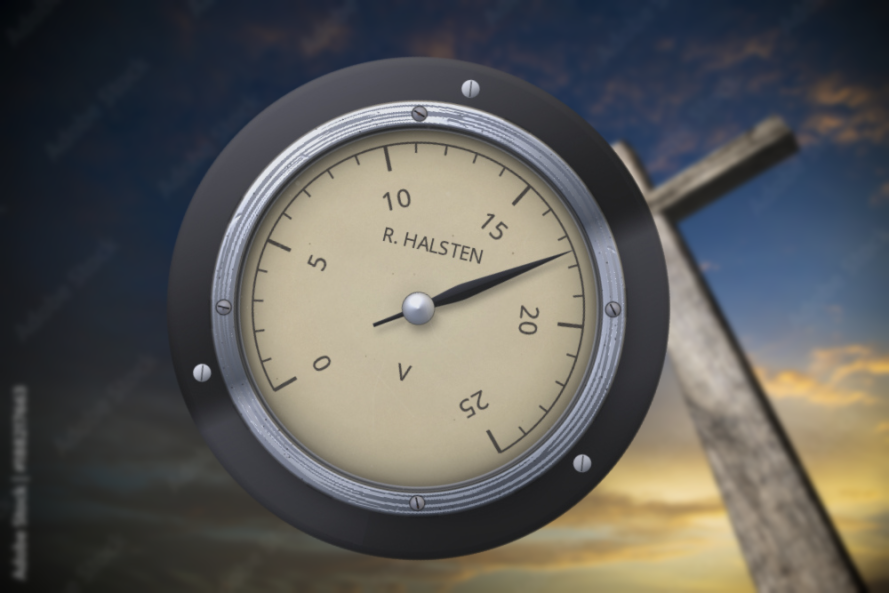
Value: V 17.5
